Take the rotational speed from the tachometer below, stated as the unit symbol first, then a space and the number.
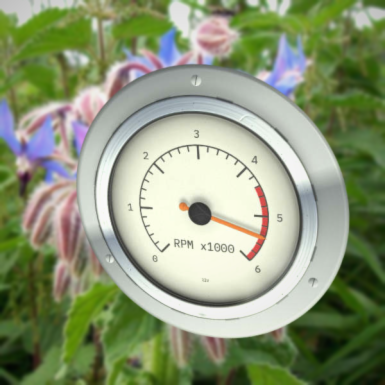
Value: rpm 5400
